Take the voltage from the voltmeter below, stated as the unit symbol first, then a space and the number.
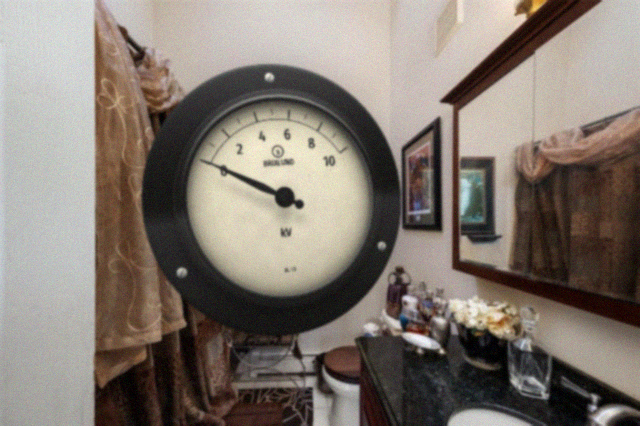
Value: kV 0
